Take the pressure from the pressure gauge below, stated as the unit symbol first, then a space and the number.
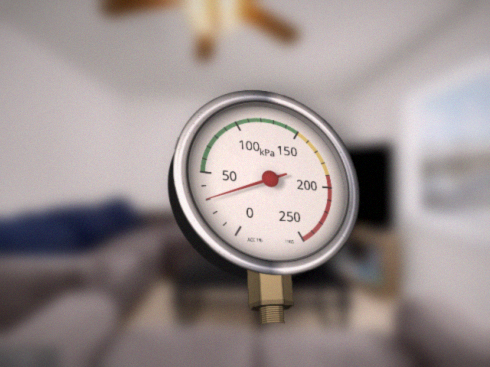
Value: kPa 30
